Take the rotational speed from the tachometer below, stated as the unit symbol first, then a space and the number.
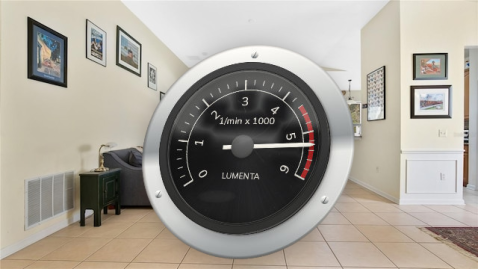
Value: rpm 5300
